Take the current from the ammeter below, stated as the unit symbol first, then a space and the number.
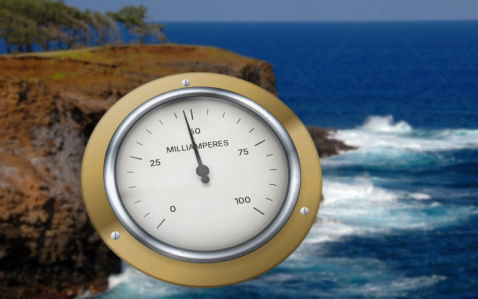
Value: mA 47.5
